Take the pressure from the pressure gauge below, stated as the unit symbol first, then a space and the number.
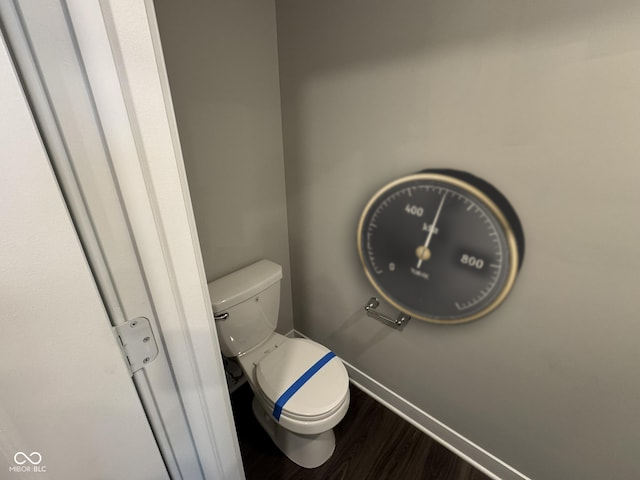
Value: kPa 520
